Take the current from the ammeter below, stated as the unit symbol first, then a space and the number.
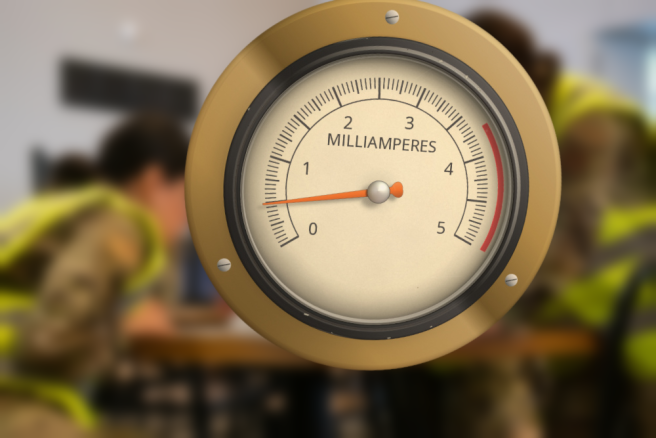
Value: mA 0.5
